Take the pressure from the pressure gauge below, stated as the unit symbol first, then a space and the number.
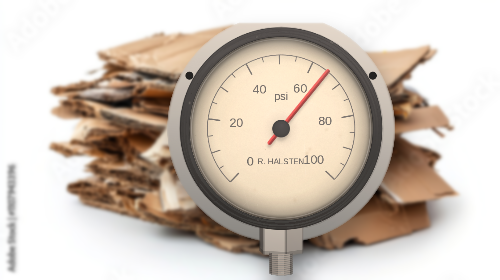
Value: psi 65
